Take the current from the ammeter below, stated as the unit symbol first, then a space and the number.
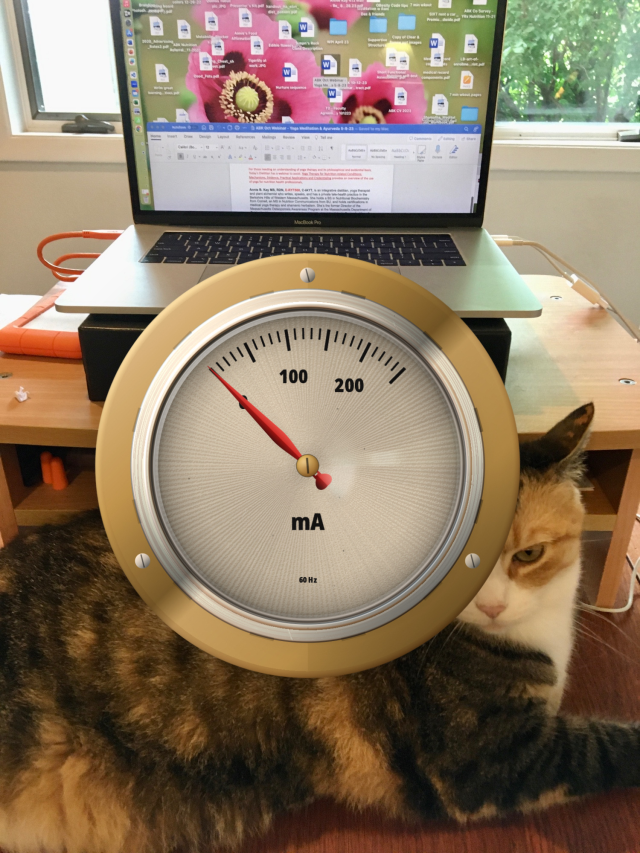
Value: mA 0
